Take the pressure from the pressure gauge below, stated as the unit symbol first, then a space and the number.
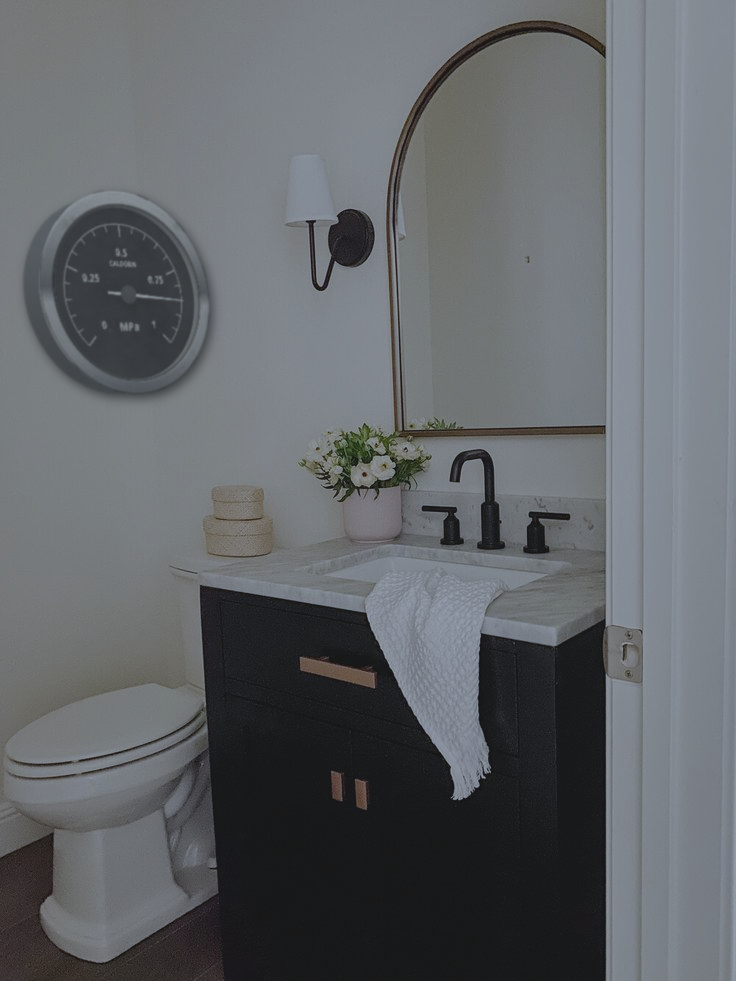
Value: MPa 0.85
